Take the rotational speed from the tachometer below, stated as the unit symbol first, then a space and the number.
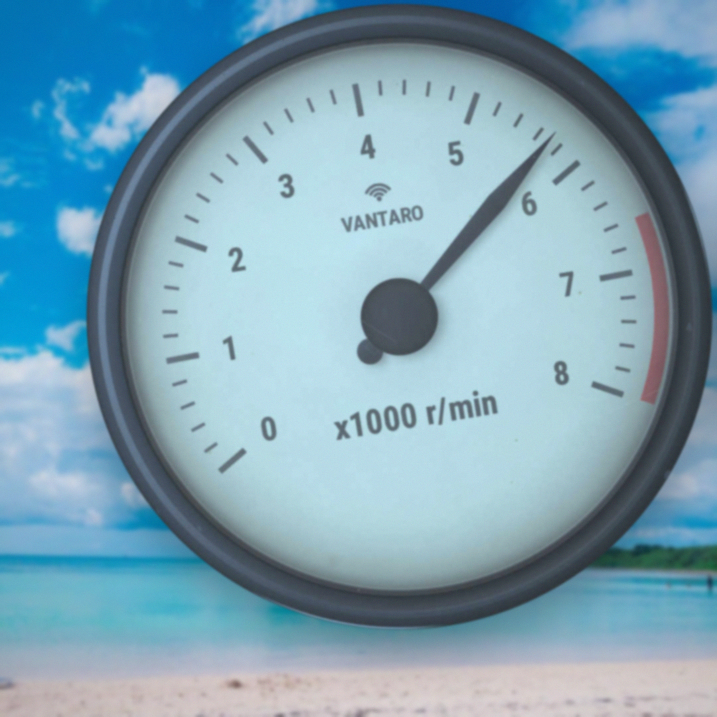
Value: rpm 5700
